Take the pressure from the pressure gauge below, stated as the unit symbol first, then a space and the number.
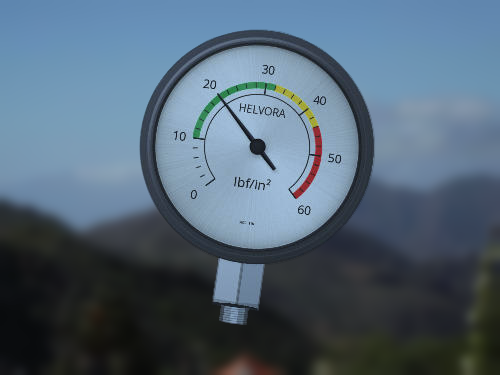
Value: psi 20
